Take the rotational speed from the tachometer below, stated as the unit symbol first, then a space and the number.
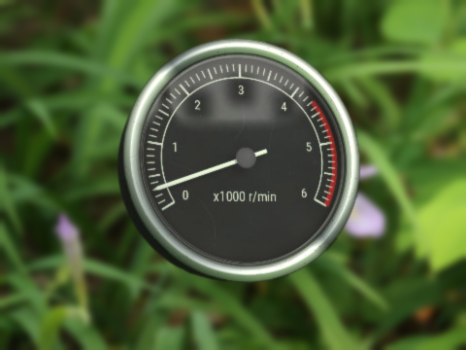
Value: rpm 300
